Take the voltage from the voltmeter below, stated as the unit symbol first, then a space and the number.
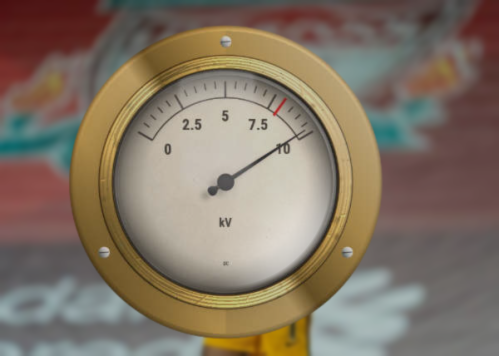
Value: kV 9.75
